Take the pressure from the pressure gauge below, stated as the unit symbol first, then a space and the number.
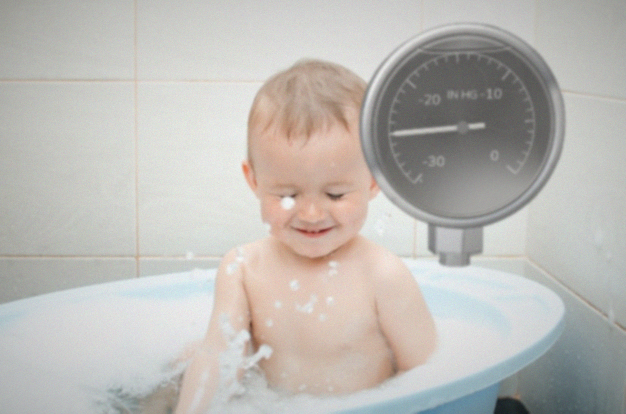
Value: inHg -25
